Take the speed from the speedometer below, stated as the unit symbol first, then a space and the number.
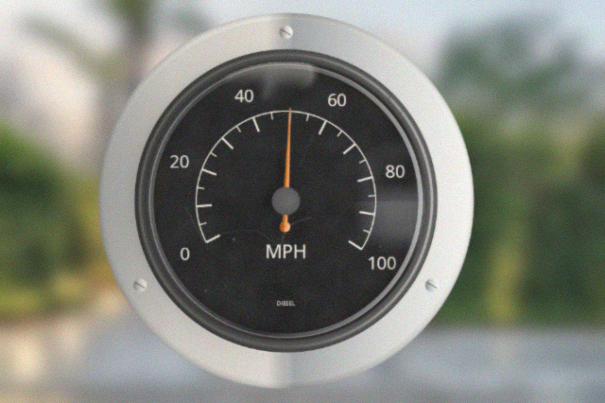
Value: mph 50
